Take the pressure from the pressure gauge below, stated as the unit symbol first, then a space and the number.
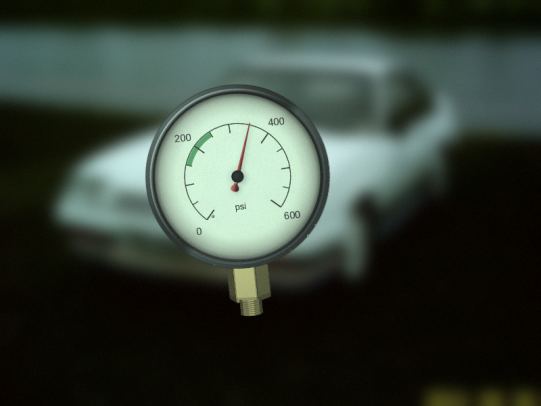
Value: psi 350
